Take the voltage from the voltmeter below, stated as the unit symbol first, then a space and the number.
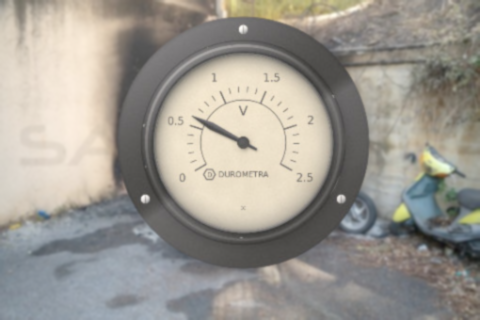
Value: V 0.6
